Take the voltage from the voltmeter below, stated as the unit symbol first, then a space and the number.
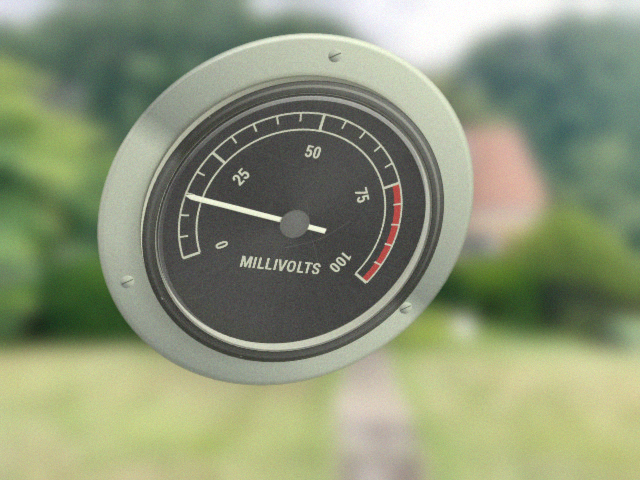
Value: mV 15
